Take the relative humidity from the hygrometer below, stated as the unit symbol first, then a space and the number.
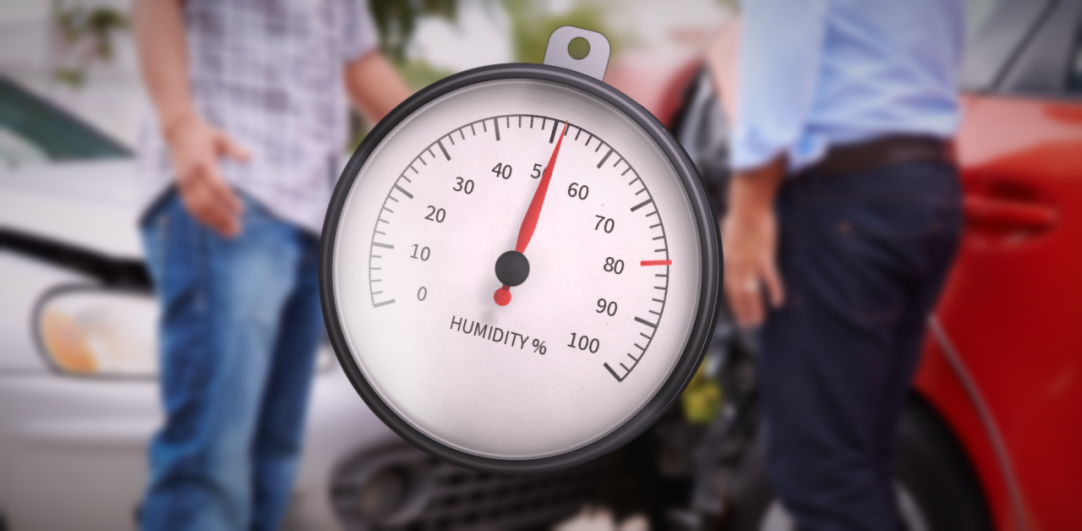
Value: % 52
